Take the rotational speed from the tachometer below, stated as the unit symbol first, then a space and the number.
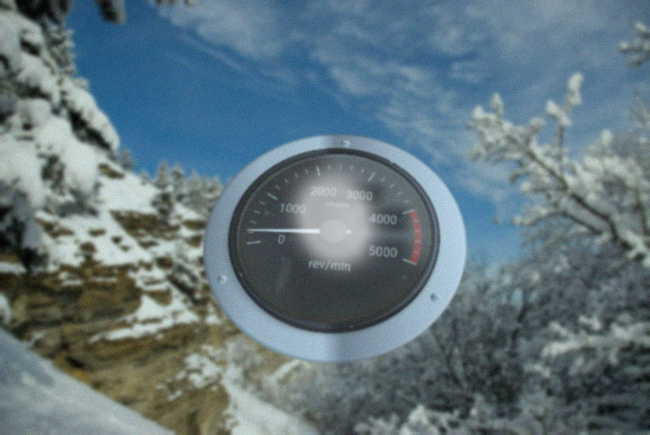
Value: rpm 200
